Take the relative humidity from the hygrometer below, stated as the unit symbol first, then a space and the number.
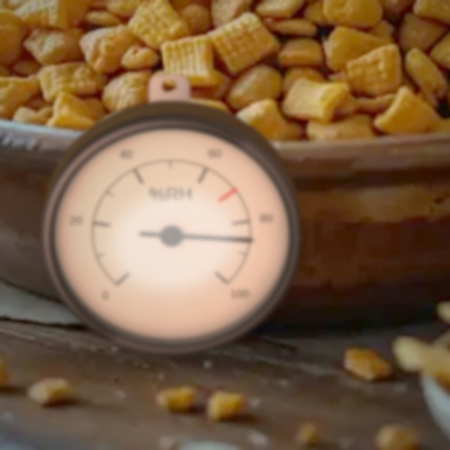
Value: % 85
